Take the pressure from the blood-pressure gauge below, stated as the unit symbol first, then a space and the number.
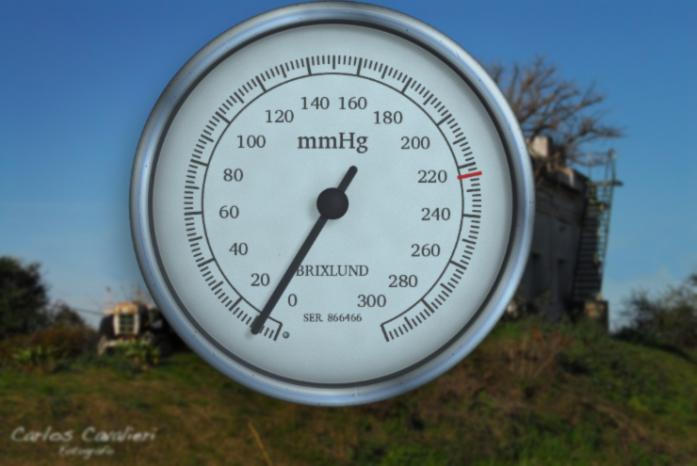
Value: mmHg 8
